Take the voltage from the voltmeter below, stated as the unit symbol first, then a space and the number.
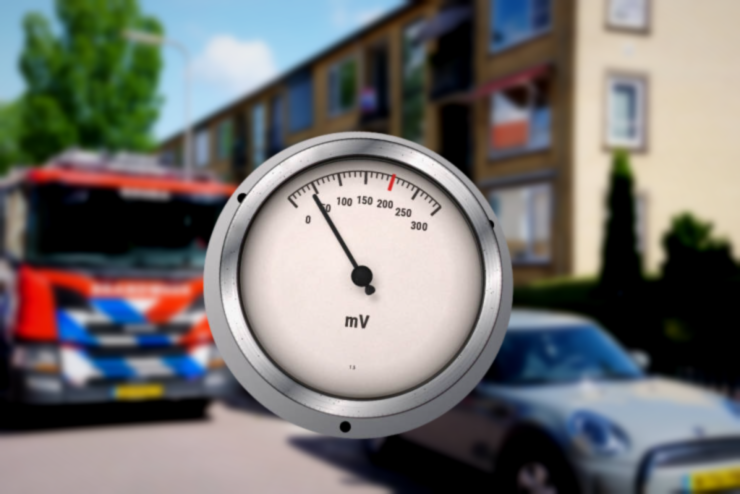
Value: mV 40
